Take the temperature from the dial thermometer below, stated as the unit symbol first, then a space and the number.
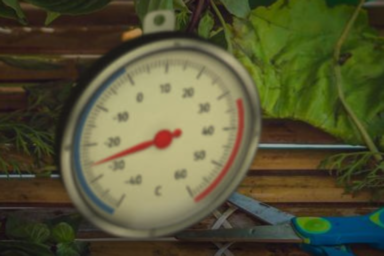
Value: °C -25
